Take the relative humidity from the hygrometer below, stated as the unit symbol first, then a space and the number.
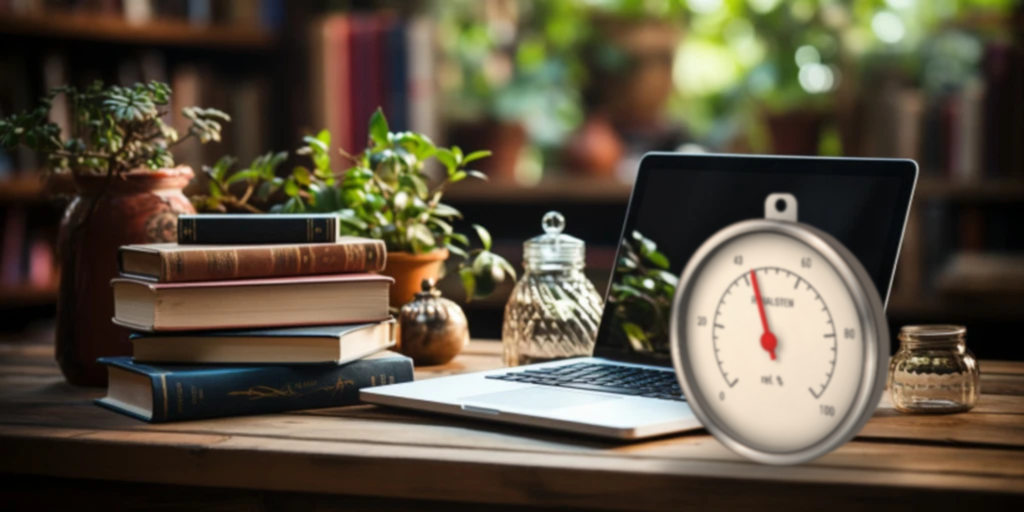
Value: % 44
